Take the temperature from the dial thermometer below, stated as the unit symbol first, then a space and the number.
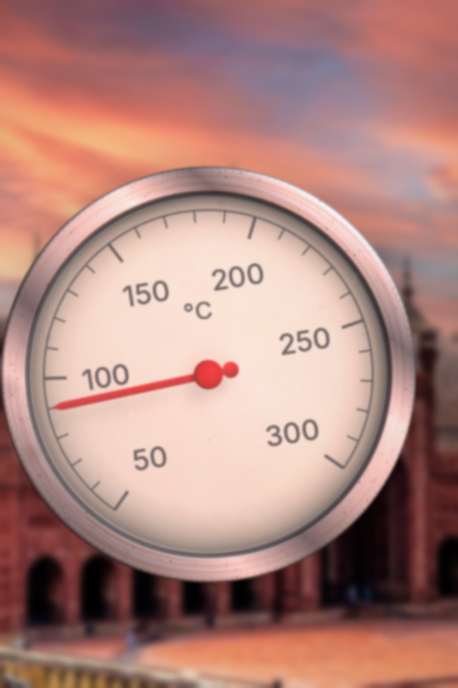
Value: °C 90
